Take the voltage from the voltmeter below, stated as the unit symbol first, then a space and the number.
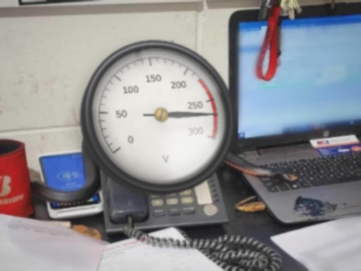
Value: V 270
